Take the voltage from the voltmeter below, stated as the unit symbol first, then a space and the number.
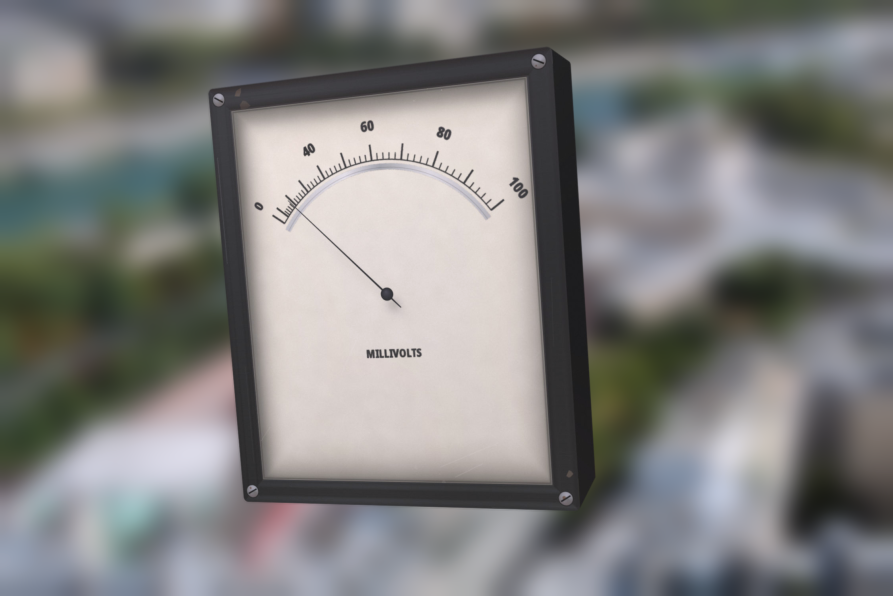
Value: mV 20
